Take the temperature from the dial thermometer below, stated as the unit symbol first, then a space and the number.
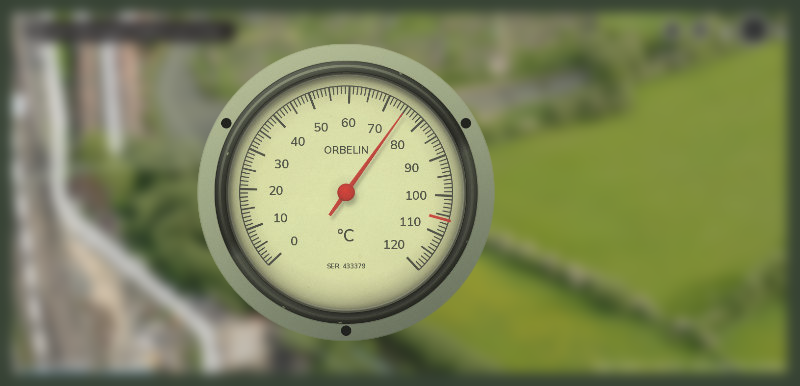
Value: °C 75
